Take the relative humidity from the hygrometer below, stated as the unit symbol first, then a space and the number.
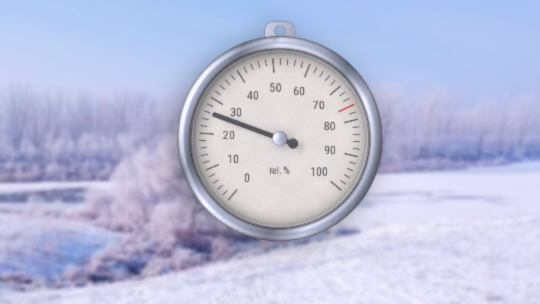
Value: % 26
